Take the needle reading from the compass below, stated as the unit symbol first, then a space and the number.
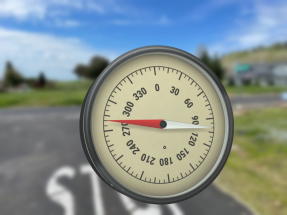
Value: ° 280
